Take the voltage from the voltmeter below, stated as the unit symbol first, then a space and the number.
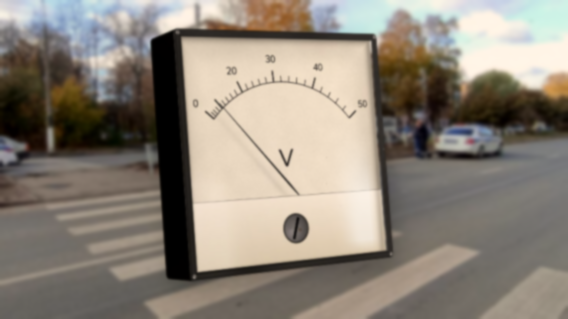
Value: V 10
